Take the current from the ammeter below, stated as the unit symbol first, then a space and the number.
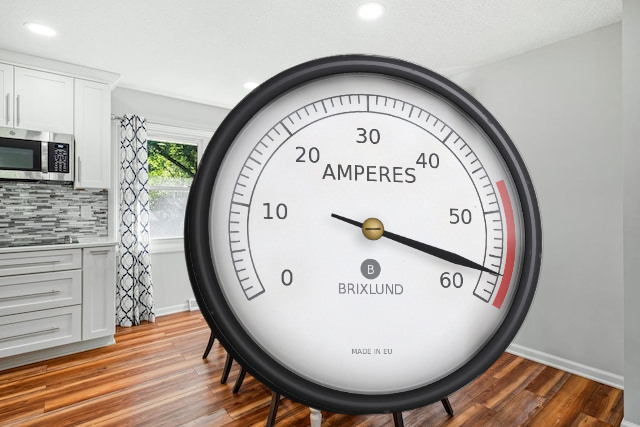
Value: A 57
